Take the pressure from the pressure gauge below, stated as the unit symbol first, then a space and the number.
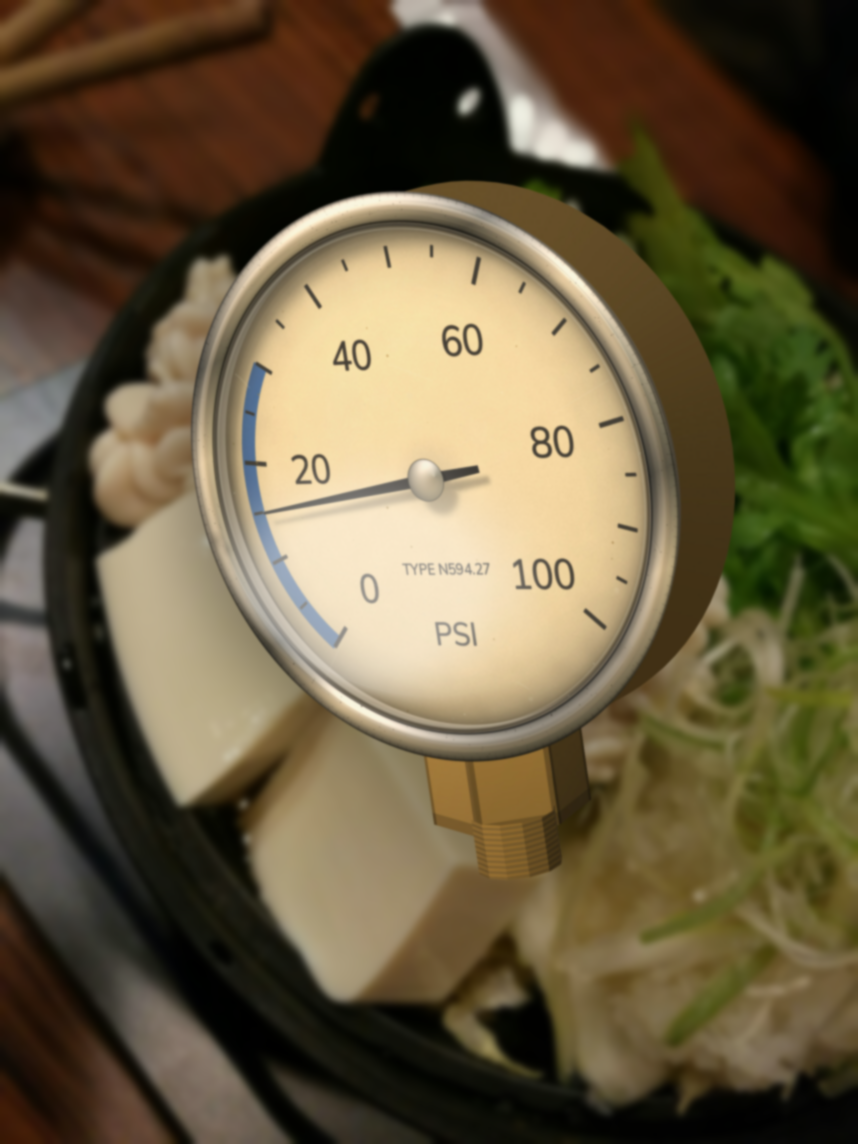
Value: psi 15
